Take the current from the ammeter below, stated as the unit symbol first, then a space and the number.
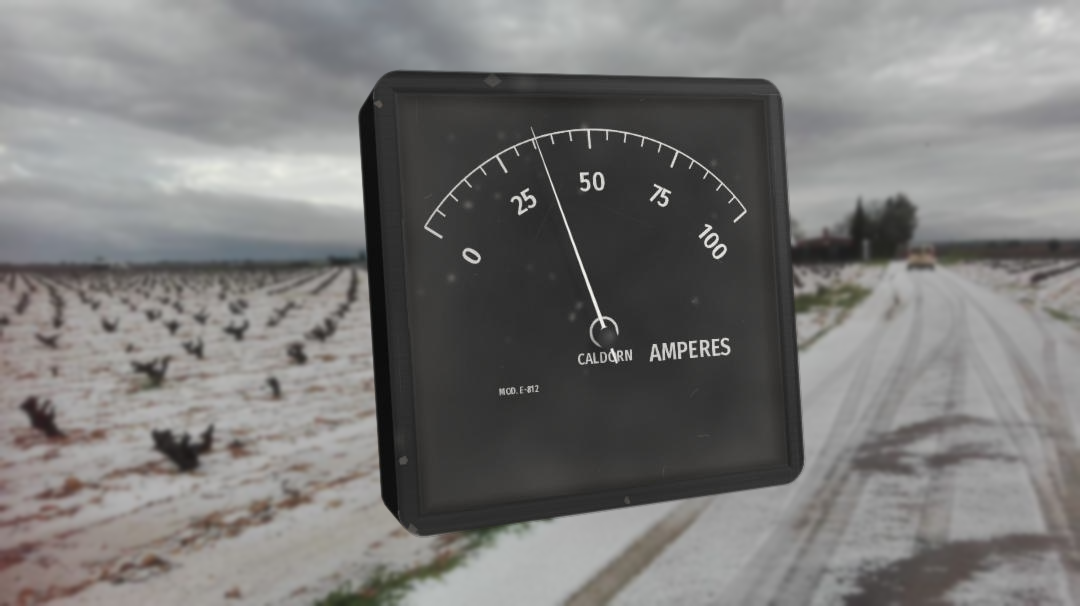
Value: A 35
